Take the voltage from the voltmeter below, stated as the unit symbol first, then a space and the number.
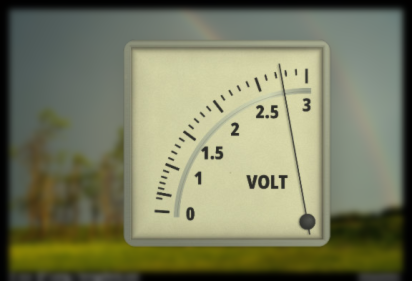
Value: V 2.75
